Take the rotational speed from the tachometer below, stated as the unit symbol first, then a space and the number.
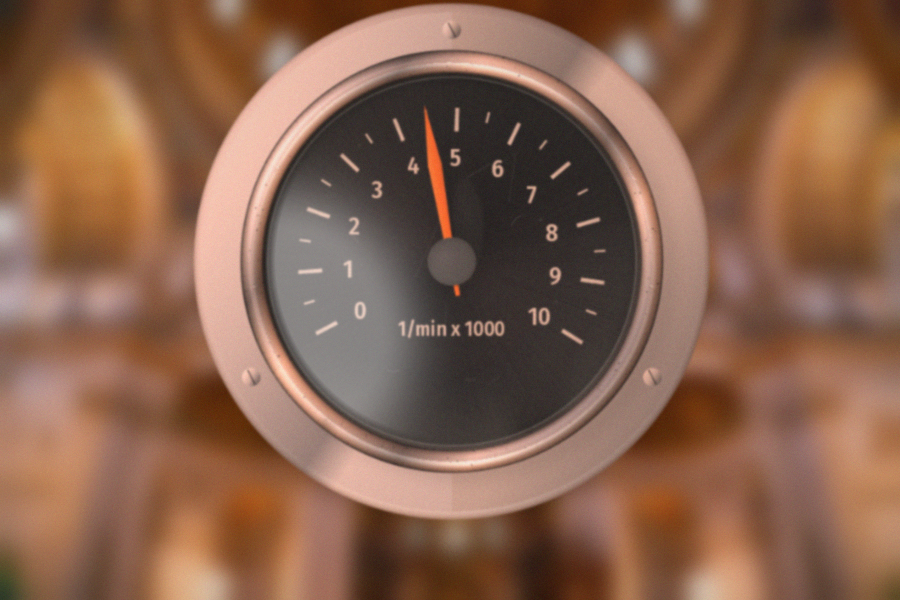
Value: rpm 4500
